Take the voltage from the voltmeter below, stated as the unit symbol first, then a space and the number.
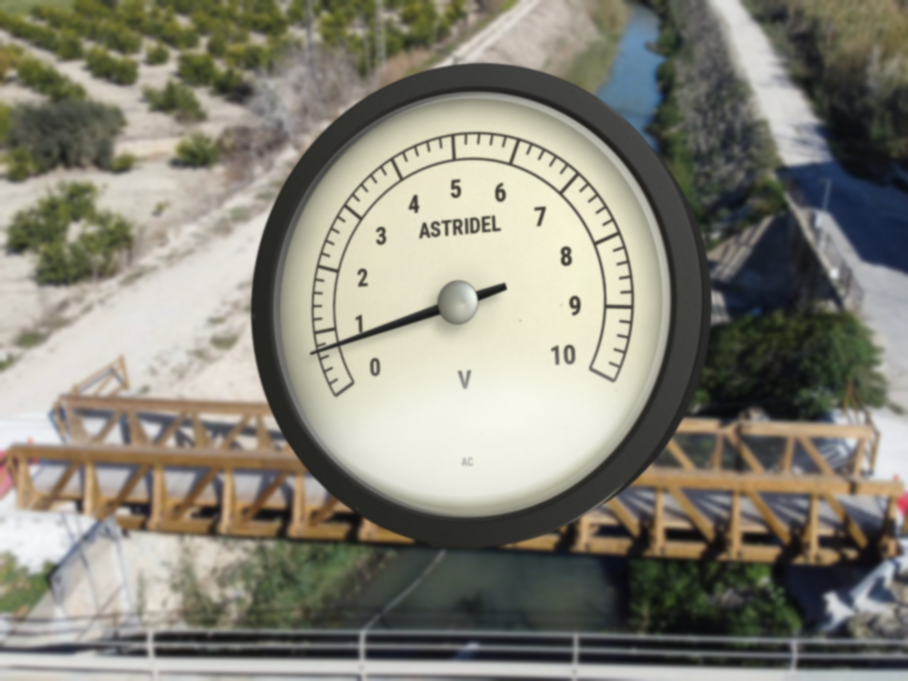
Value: V 0.7
